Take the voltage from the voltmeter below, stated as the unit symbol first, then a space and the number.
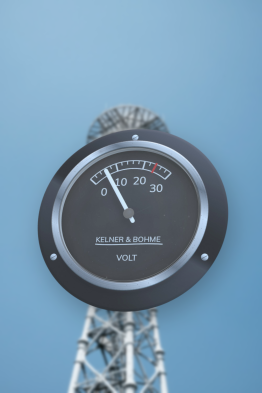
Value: V 6
